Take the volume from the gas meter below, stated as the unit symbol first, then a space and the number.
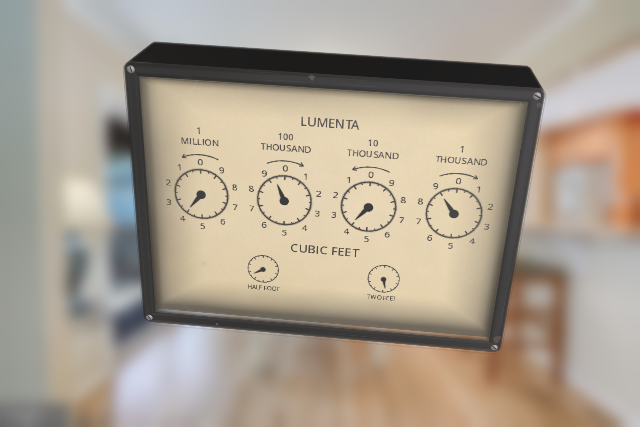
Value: ft³ 393900
